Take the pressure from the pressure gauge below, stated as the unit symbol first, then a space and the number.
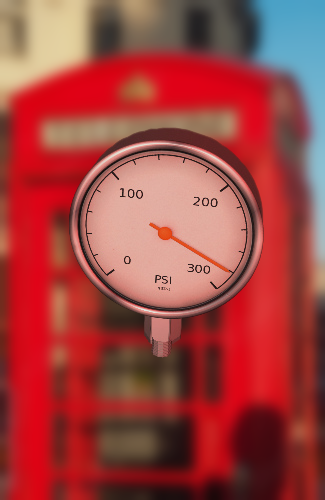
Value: psi 280
